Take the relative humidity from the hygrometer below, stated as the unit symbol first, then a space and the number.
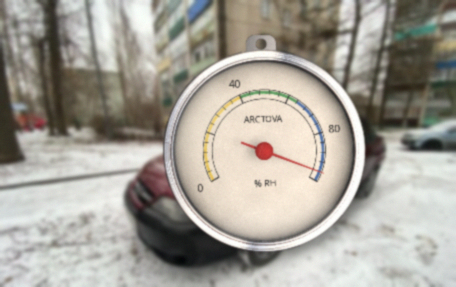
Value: % 96
